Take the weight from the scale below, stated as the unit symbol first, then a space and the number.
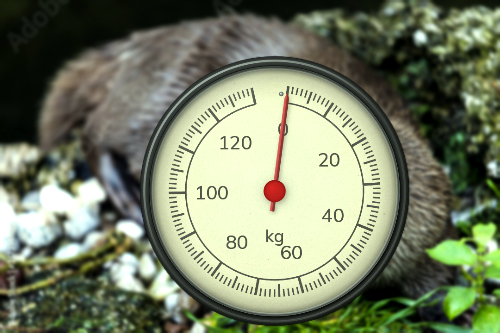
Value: kg 0
